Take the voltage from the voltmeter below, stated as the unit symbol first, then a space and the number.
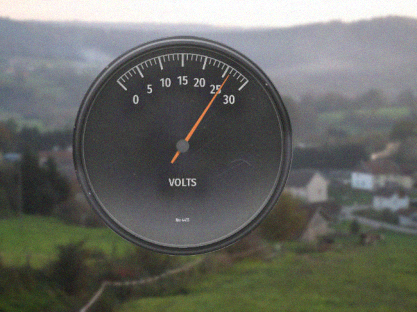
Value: V 26
